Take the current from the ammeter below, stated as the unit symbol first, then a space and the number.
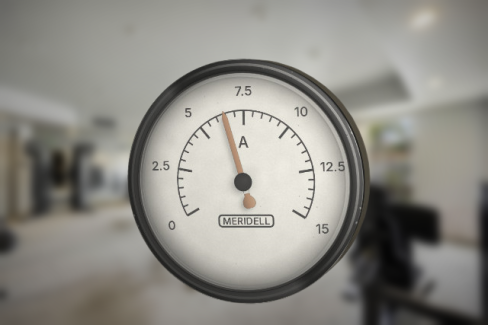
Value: A 6.5
